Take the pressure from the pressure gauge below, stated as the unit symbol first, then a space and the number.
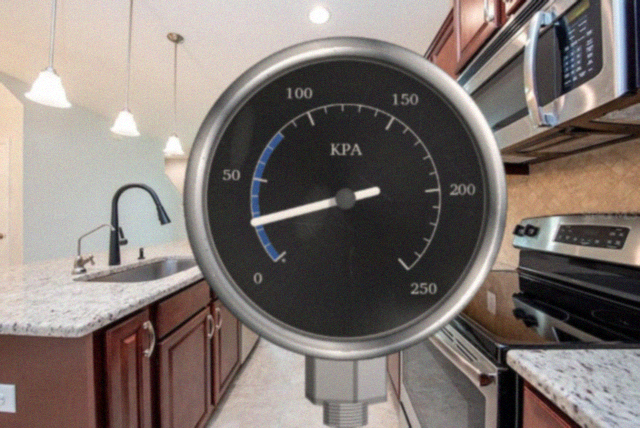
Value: kPa 25
